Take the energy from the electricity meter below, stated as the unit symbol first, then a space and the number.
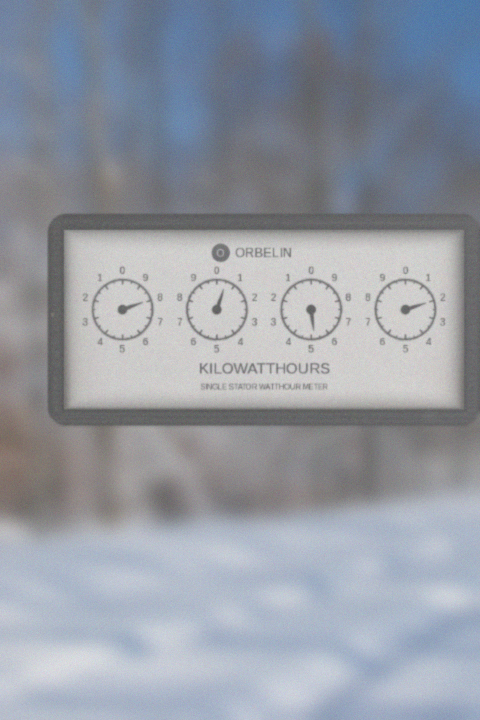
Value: kWh 8052
